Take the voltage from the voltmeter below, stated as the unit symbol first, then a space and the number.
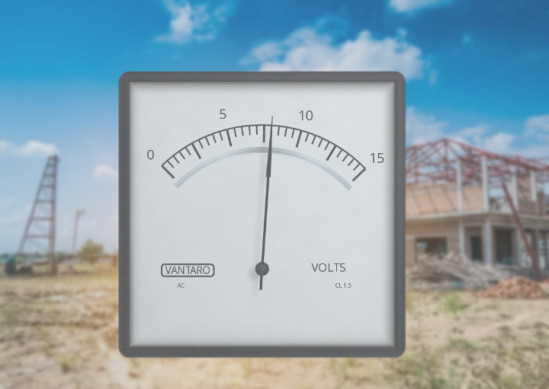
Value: V 8
